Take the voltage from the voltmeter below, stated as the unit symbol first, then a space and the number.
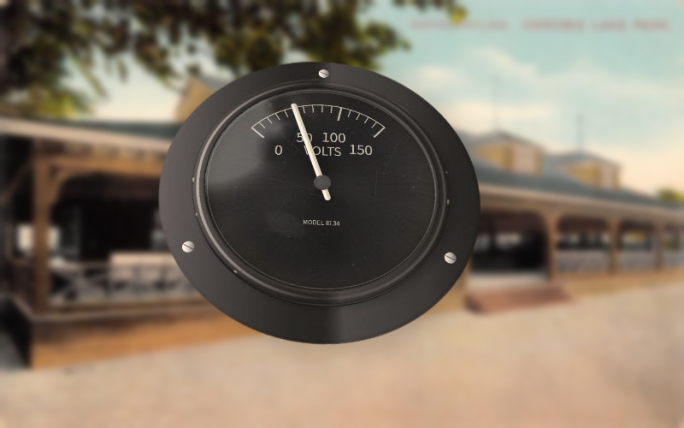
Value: V 50
